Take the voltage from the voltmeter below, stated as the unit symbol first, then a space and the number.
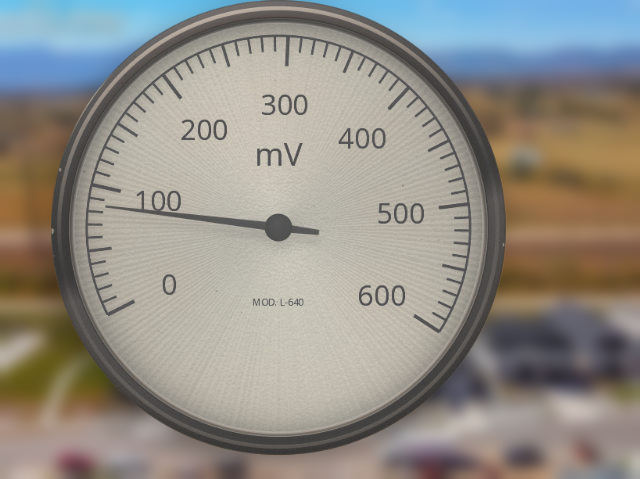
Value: mV 85
